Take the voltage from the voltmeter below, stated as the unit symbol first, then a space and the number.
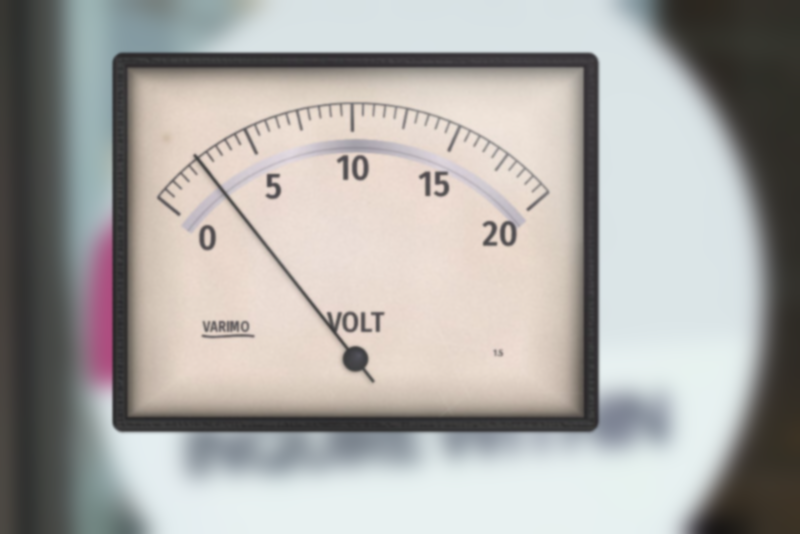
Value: V 2.5
